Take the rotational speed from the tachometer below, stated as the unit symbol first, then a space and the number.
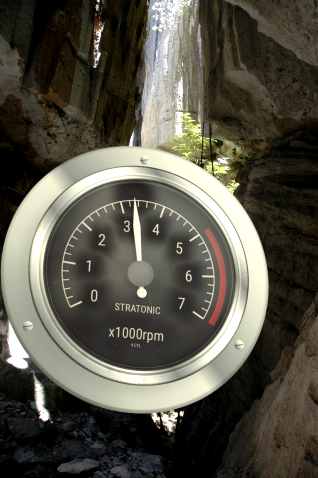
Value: rpm 3300
